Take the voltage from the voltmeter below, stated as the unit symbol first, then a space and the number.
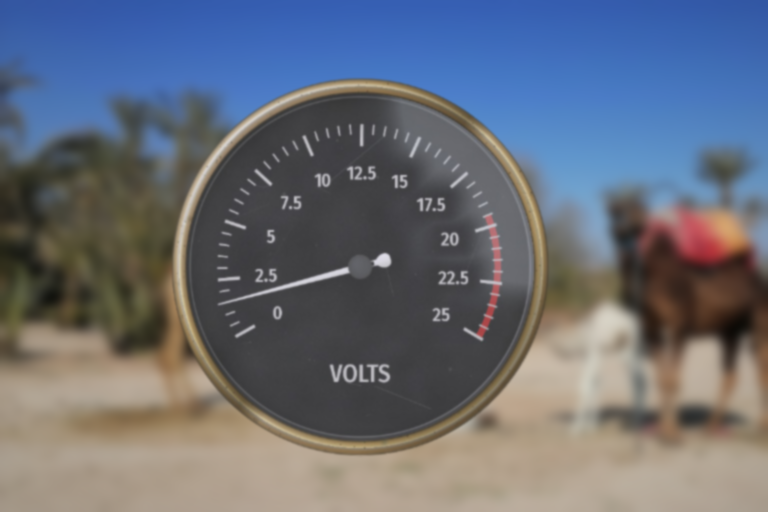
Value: V 1.5
